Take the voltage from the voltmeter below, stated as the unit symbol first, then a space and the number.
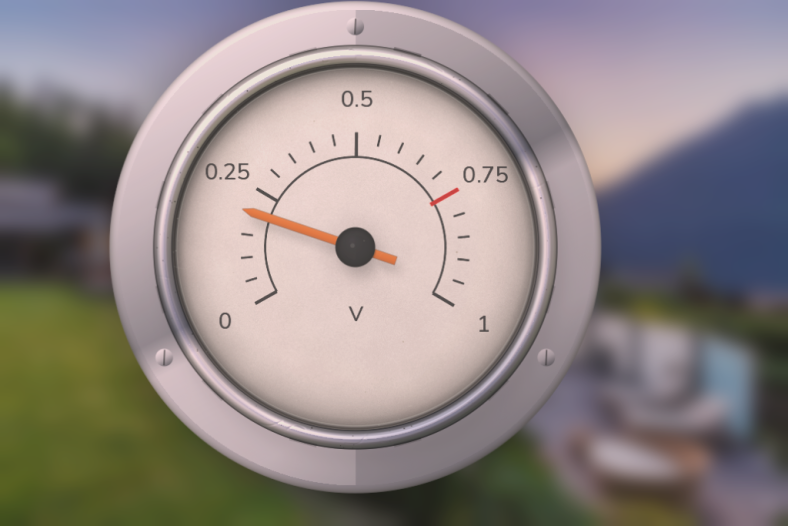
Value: V 0.2
